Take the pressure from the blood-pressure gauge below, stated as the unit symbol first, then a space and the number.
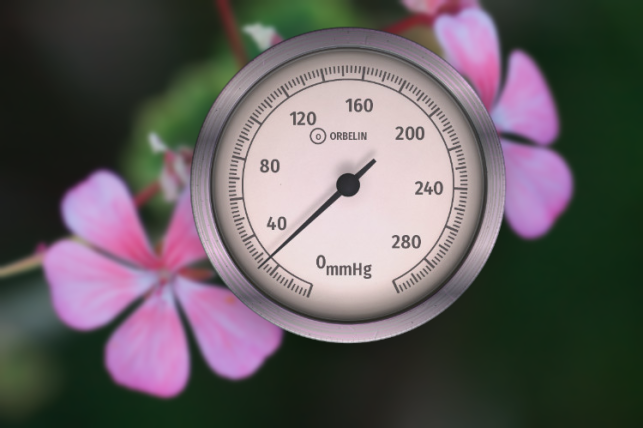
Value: mmHg 26
